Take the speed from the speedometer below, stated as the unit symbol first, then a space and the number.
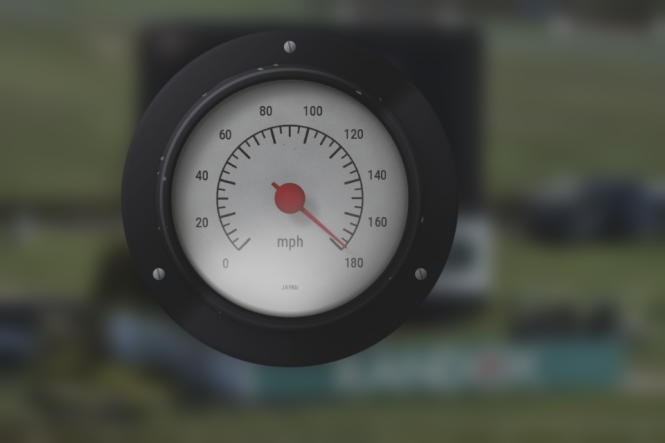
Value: mph 177.5
